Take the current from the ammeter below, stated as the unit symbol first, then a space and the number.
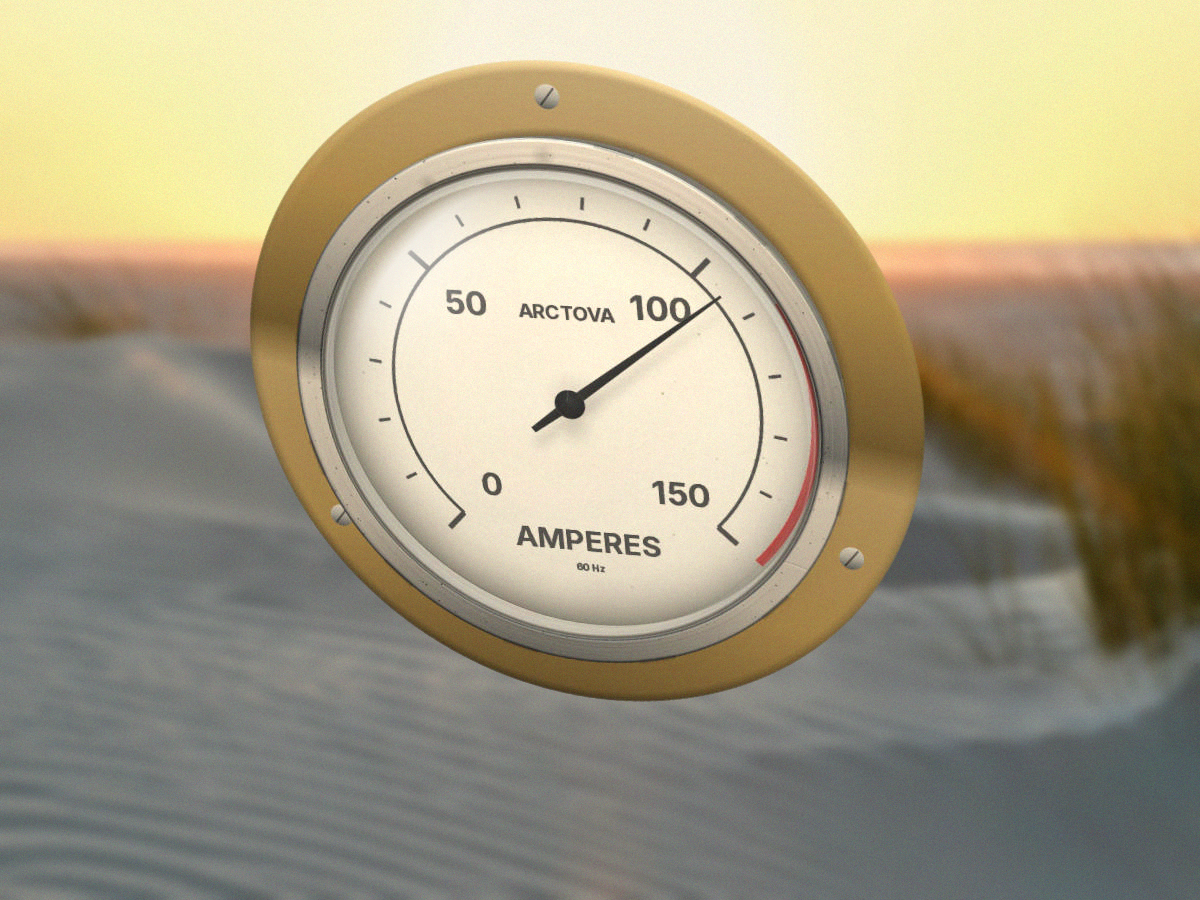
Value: A 105
